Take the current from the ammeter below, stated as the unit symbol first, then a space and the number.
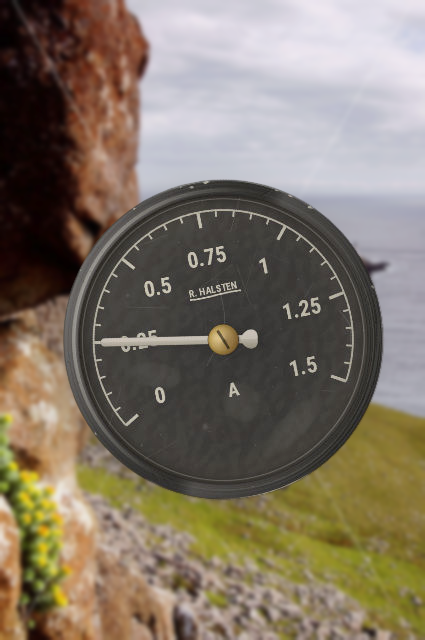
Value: A 0.25
